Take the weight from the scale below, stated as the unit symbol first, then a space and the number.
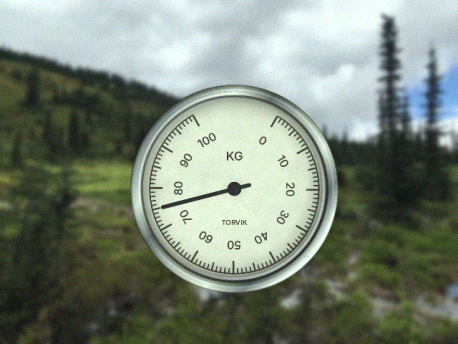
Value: kg 75
